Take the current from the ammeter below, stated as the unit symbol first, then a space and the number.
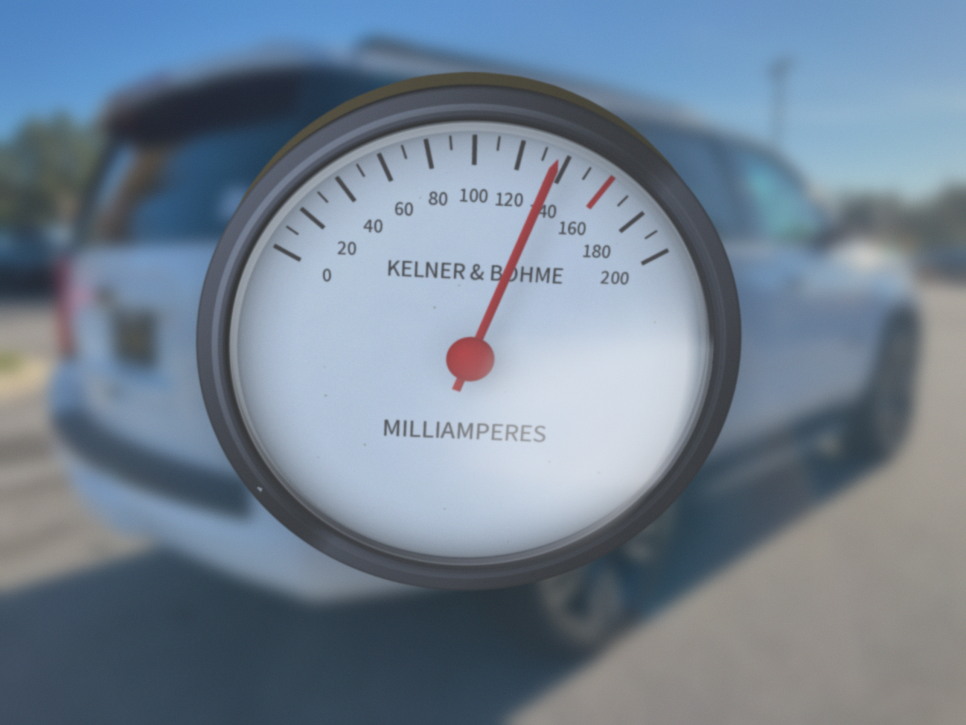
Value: mA 135
